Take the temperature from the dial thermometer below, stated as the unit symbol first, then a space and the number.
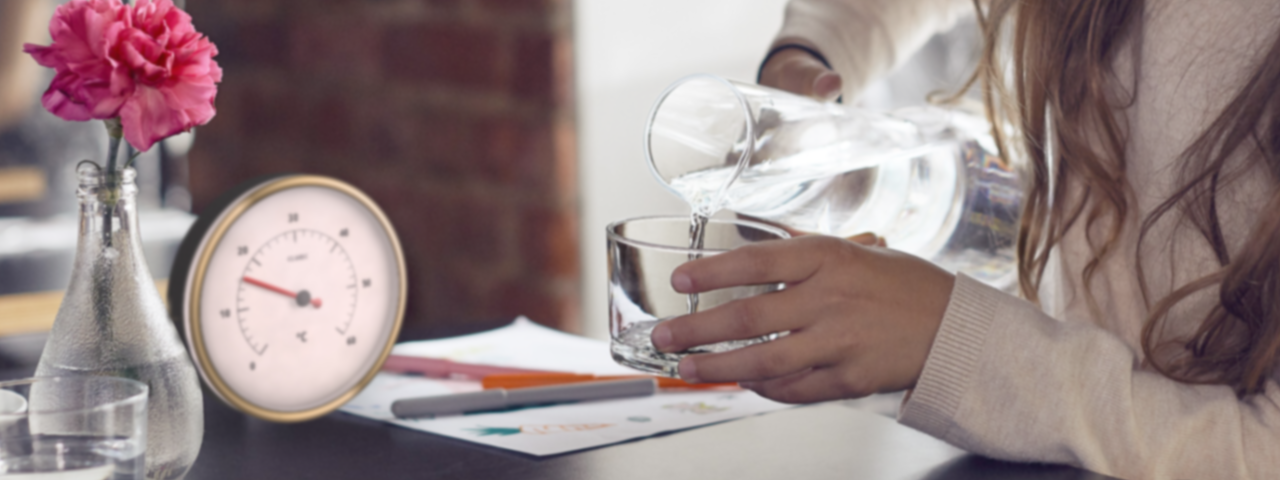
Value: °C 16
